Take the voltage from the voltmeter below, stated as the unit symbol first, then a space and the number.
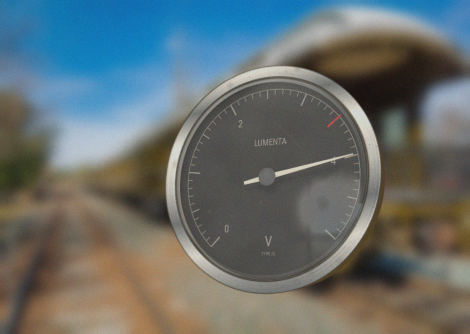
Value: V 4
